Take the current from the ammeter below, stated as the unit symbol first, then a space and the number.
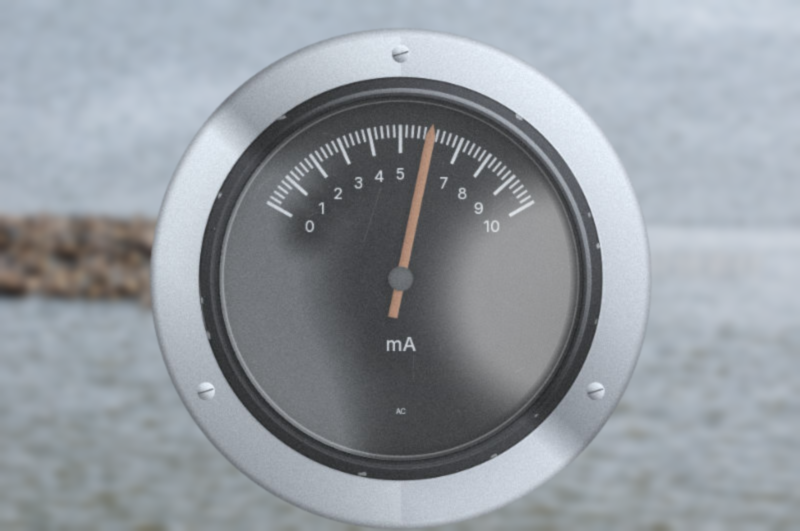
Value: mA 6
